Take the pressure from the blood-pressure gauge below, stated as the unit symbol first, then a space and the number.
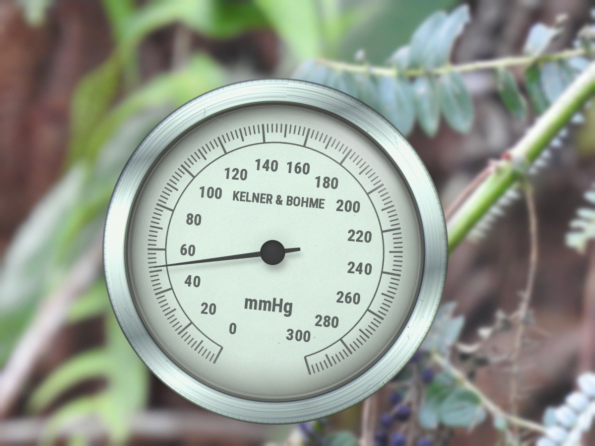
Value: mmHg 52
